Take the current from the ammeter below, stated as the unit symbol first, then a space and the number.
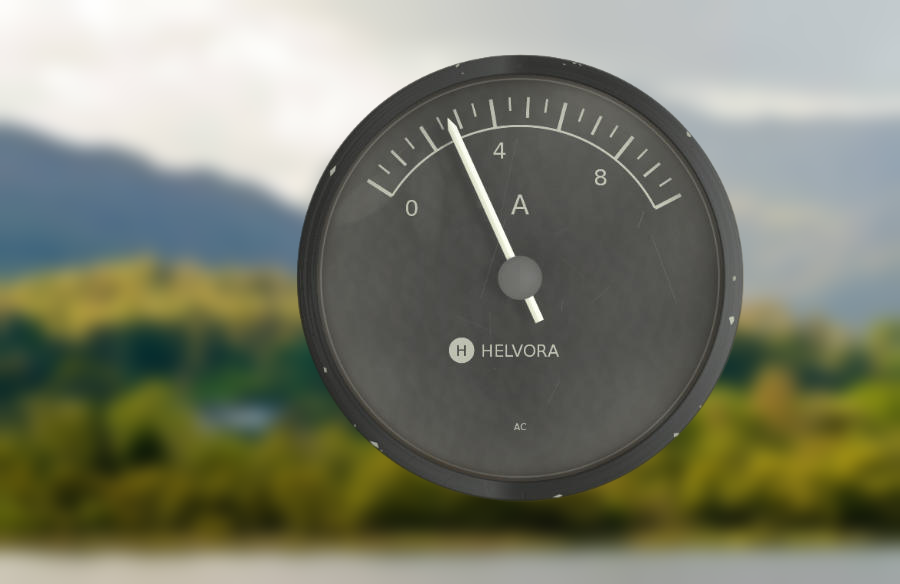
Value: A 2.75
